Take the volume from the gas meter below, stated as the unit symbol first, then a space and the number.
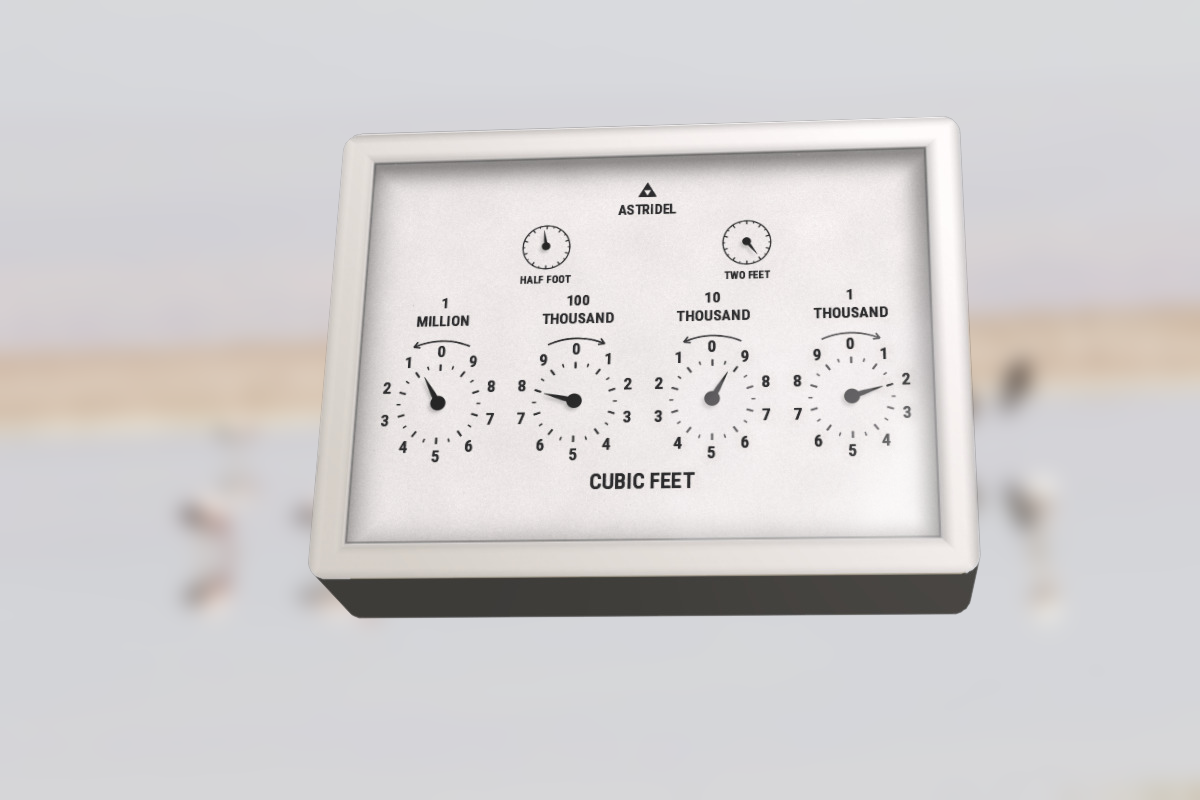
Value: ft³ 79200
